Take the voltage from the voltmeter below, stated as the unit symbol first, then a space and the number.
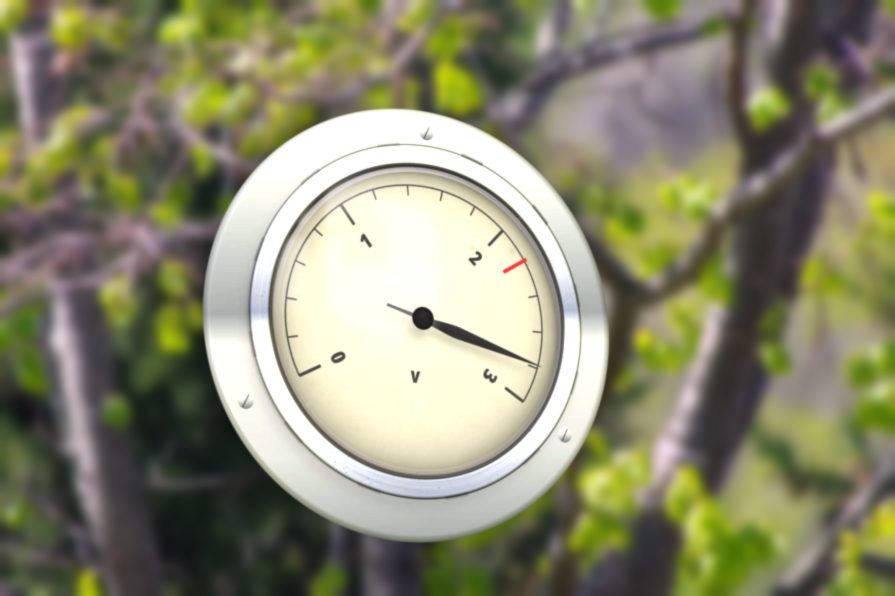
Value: V 2.8
